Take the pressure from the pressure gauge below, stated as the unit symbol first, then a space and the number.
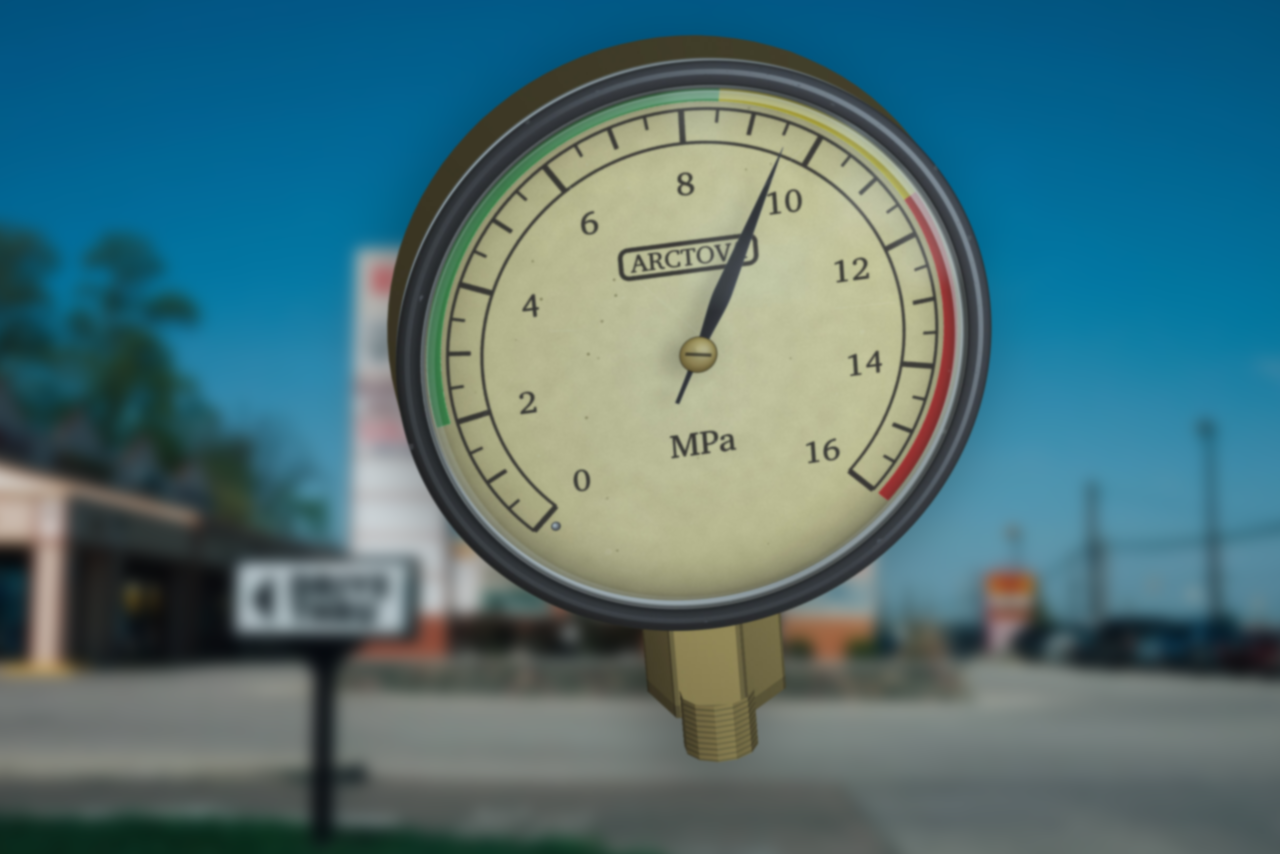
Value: MPa 9.5
